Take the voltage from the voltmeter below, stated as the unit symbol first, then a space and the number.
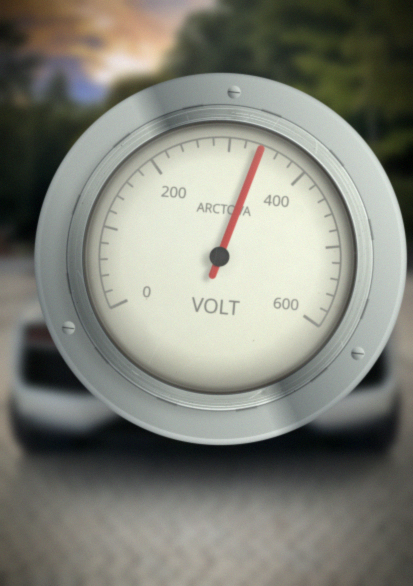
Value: V 340
